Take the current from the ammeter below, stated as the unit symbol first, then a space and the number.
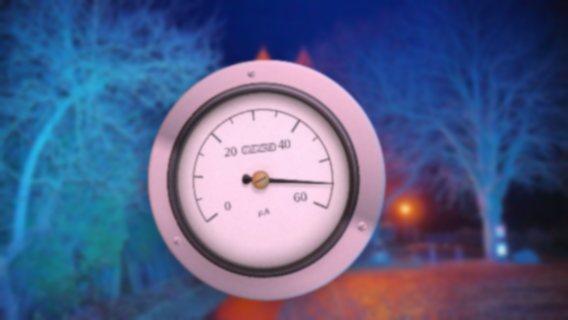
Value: µA 55
